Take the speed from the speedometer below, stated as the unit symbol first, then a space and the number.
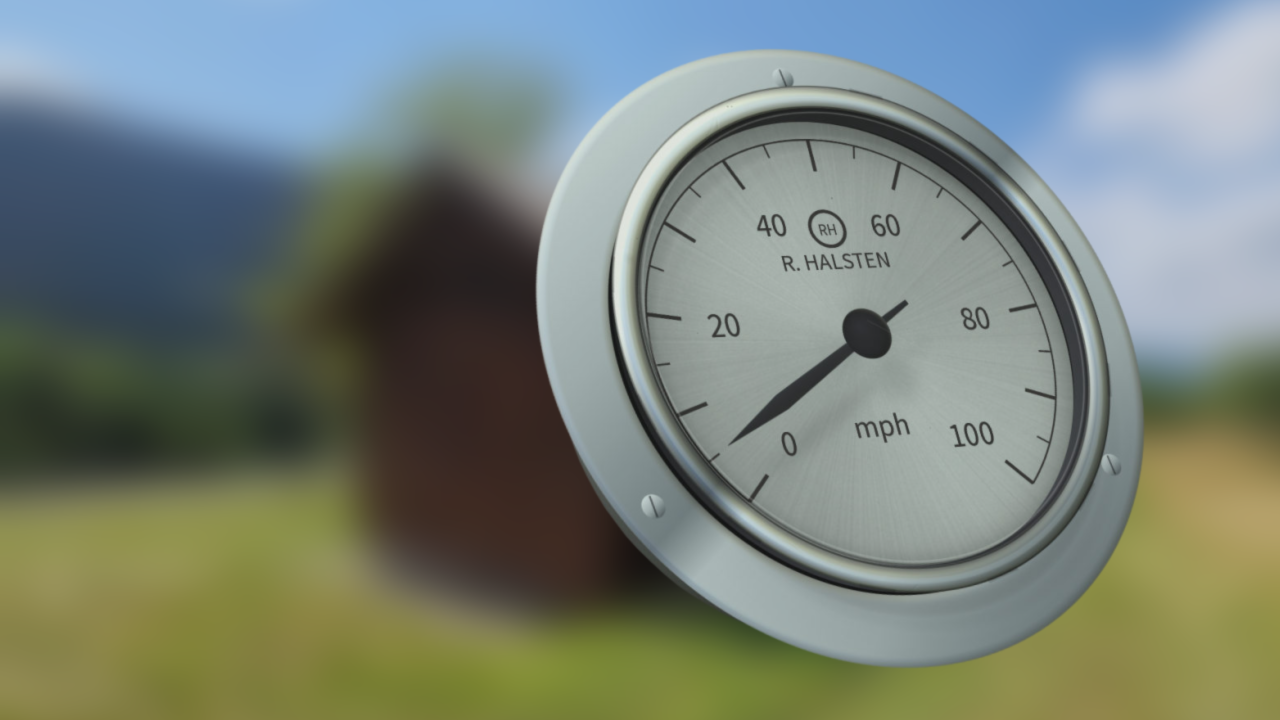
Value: mph 5
